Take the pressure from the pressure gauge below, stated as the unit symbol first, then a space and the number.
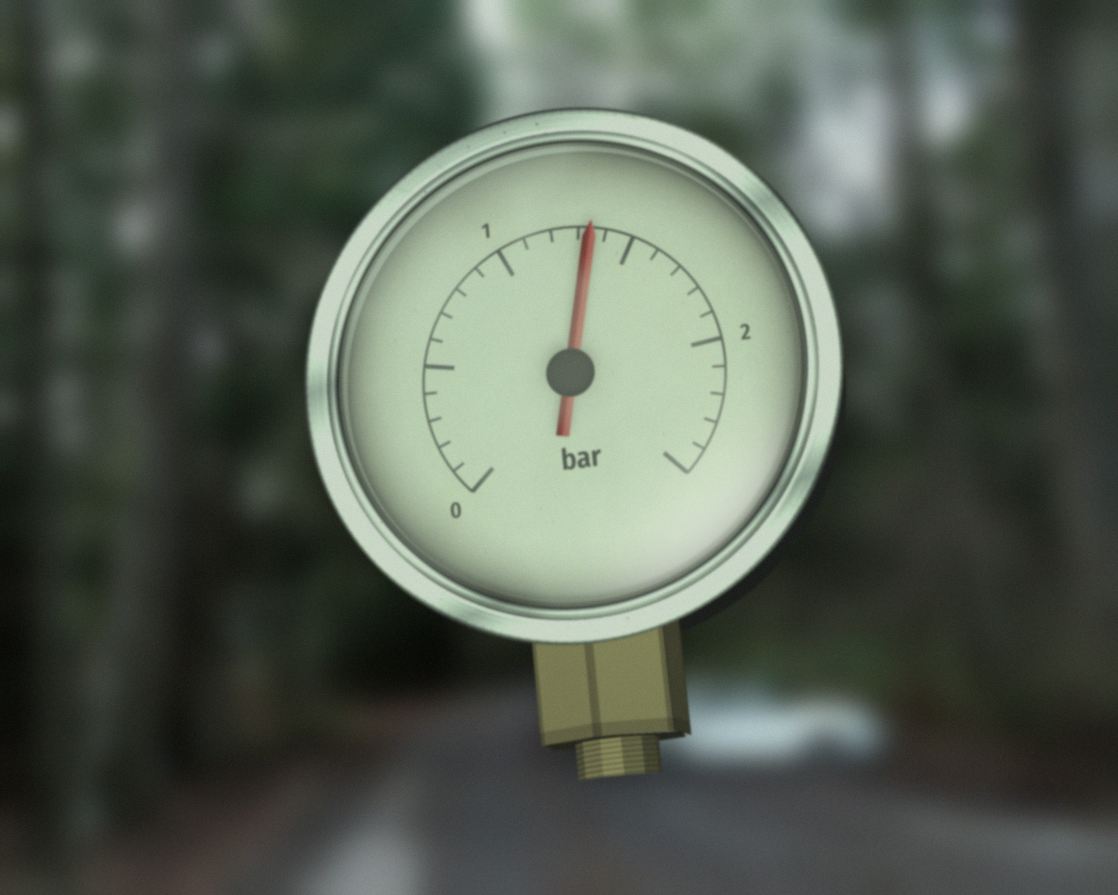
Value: bar 1.35
